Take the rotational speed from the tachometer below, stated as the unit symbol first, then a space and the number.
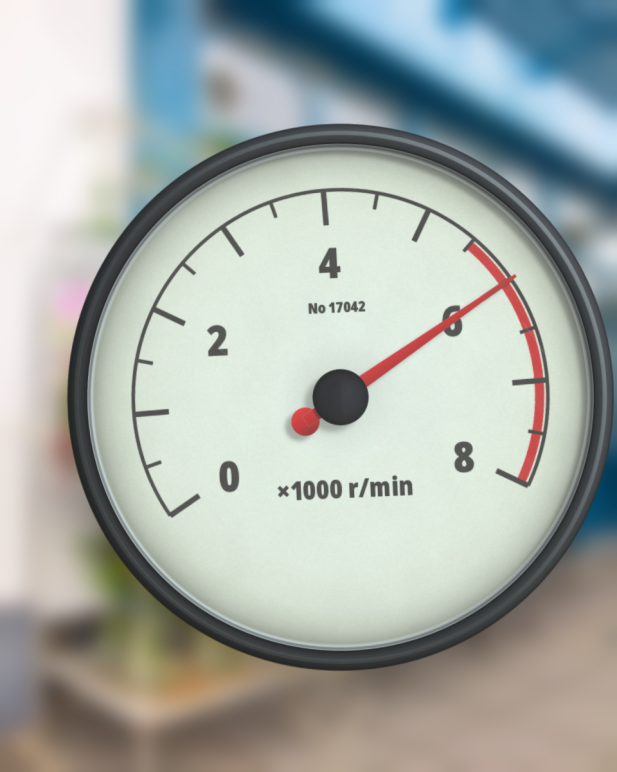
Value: rpm 6000
